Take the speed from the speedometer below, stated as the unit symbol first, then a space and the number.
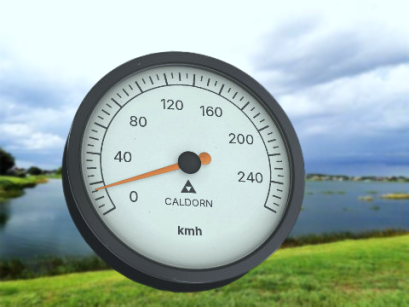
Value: km/h 15
